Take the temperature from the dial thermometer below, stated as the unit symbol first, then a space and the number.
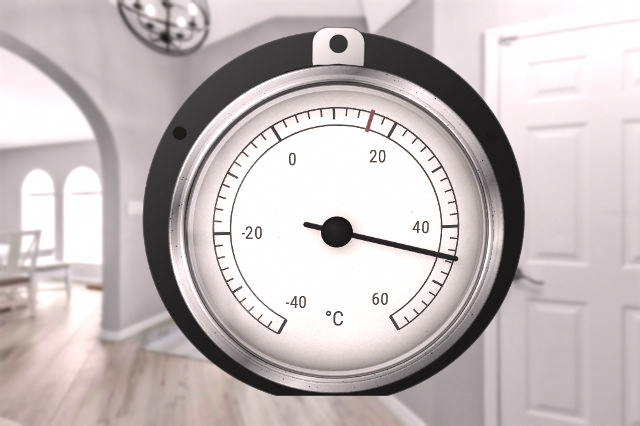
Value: °C 45
